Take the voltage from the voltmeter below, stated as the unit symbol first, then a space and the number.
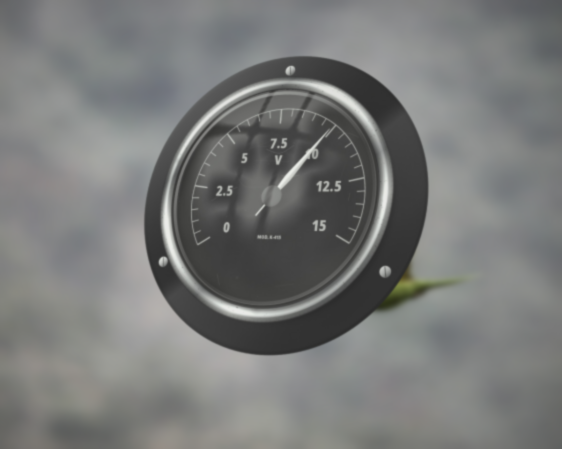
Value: V 10
